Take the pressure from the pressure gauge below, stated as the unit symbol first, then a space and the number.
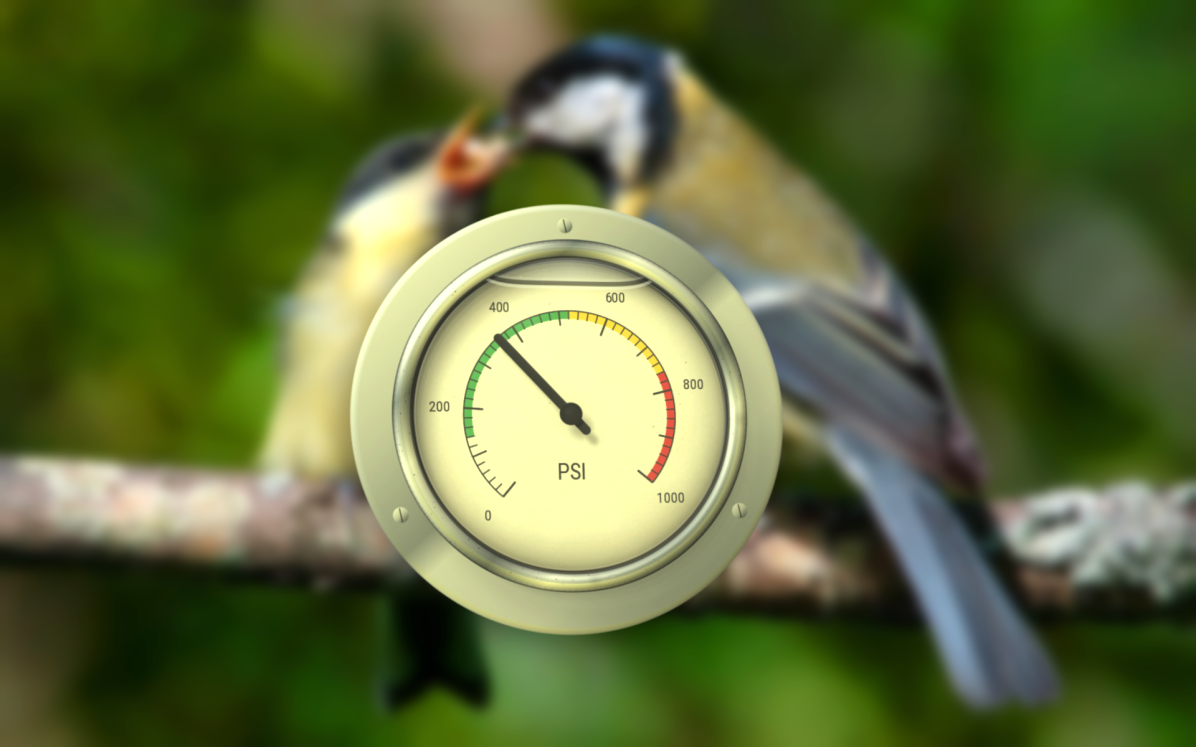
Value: psi 360
